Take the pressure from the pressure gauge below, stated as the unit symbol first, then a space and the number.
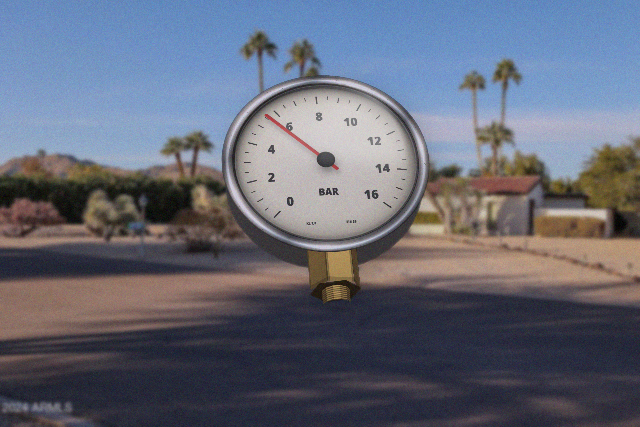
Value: bar 5.5
